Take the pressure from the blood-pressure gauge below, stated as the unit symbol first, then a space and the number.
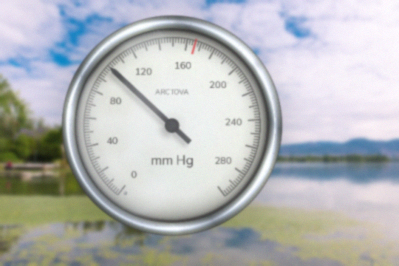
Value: mmHg 100
